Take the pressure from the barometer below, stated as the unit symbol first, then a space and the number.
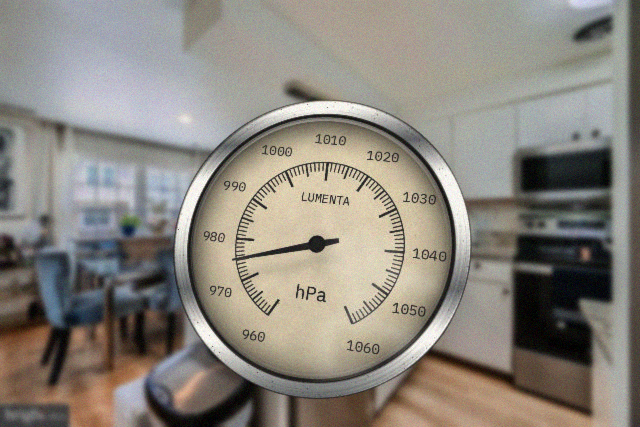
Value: hPa 975
